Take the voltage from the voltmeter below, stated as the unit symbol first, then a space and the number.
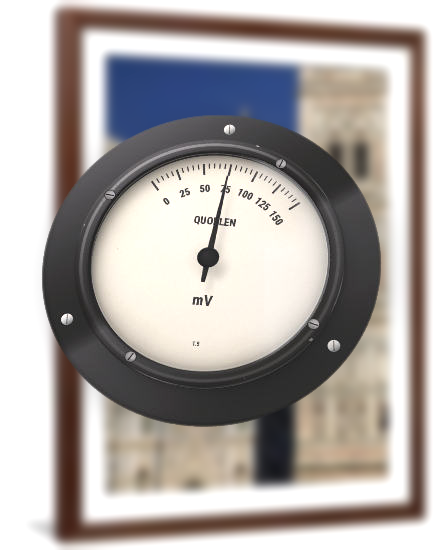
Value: mV 75
